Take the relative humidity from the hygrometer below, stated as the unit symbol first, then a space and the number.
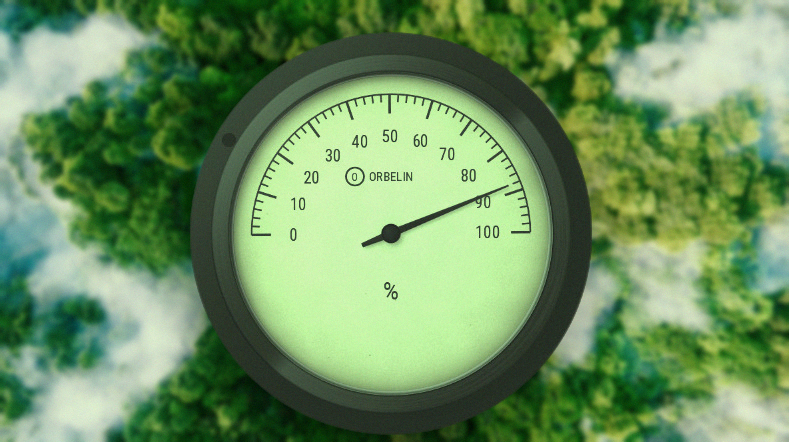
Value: % 88
